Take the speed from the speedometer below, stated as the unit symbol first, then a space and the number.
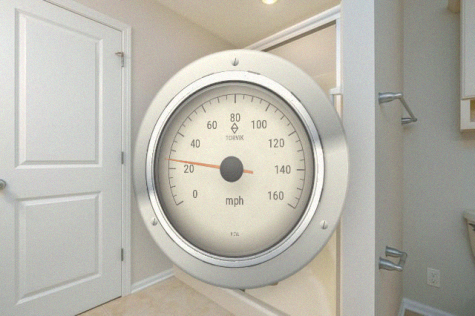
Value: mph 25
